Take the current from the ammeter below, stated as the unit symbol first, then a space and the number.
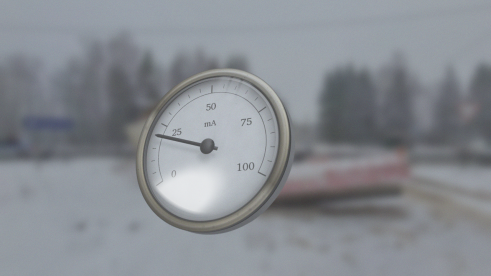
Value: mA 20
